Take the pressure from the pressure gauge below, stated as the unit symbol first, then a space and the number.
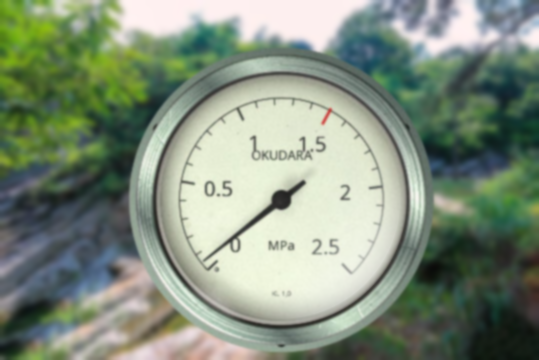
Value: MPa 0.05
